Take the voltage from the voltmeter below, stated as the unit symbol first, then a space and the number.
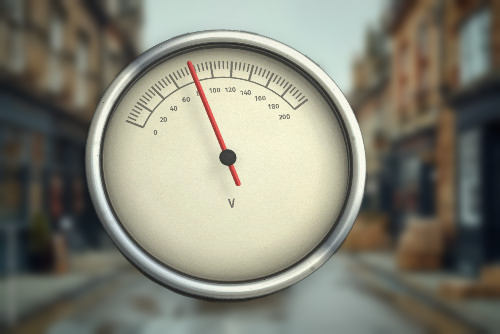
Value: V 80
